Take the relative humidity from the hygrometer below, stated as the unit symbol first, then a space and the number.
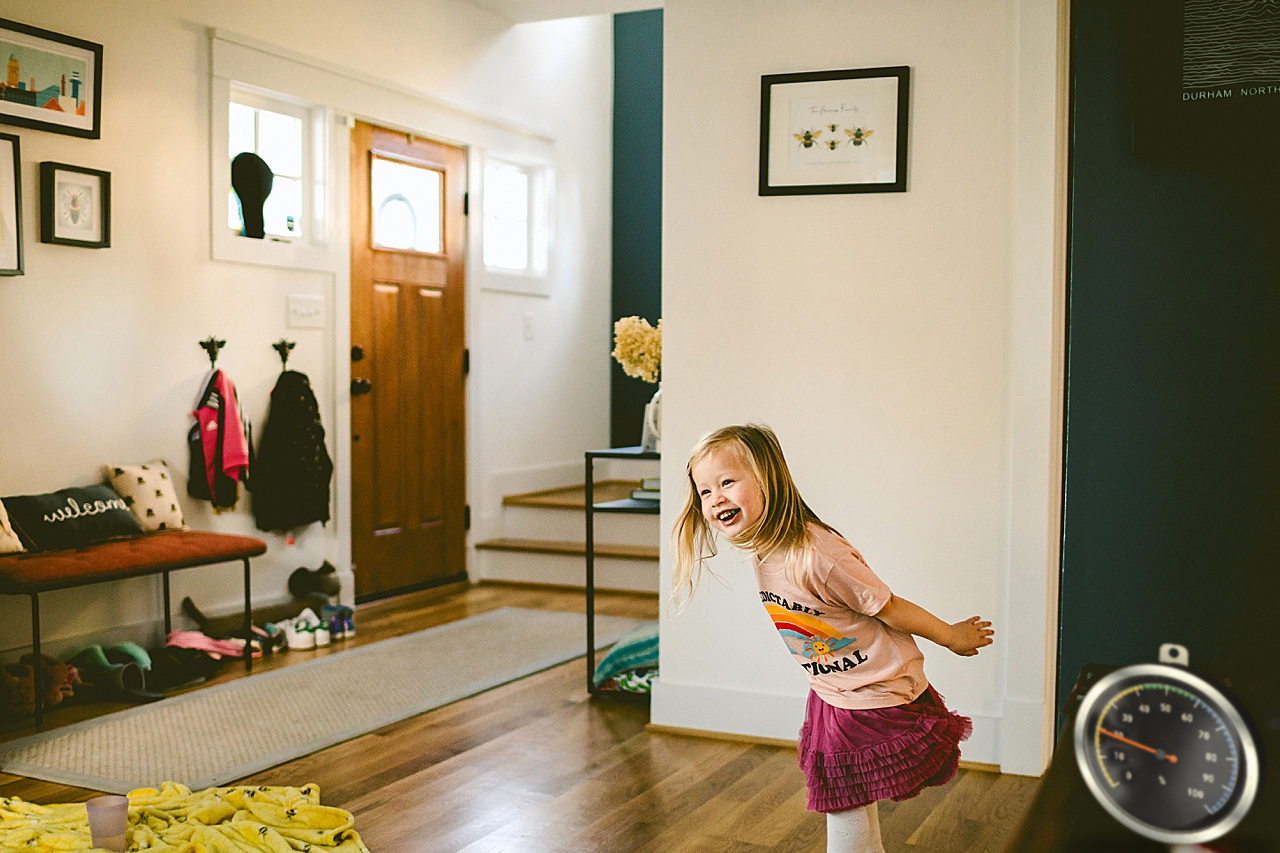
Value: % 20
